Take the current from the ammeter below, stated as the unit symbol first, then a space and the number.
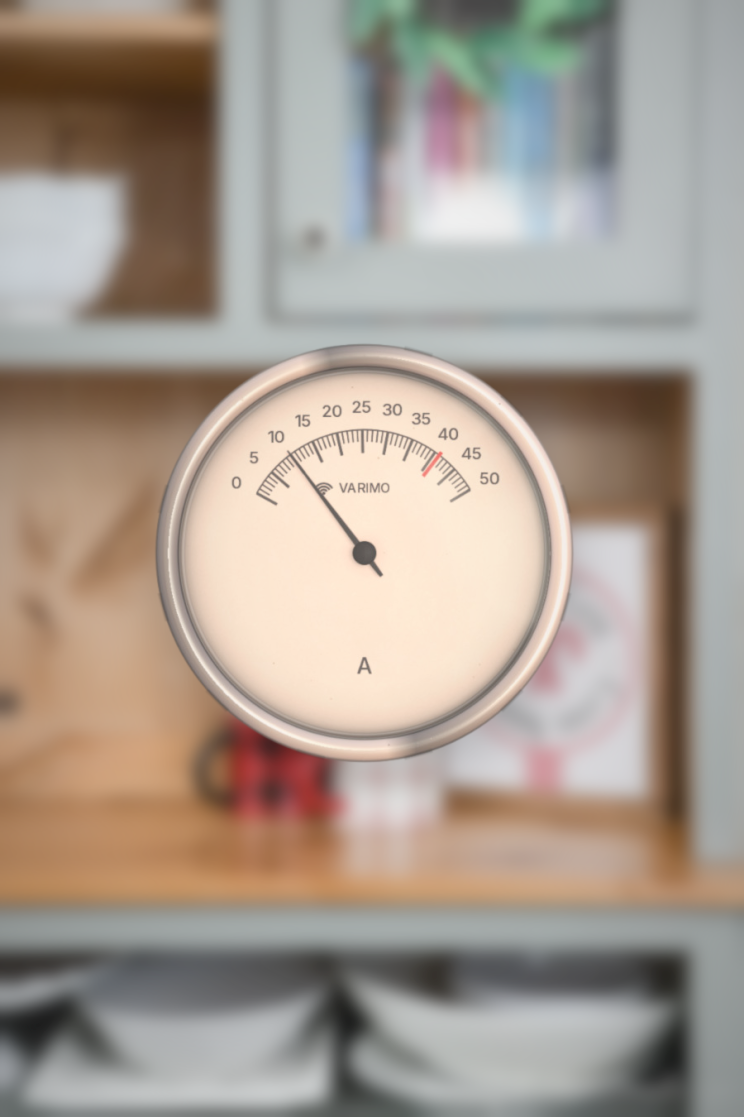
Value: A 10
